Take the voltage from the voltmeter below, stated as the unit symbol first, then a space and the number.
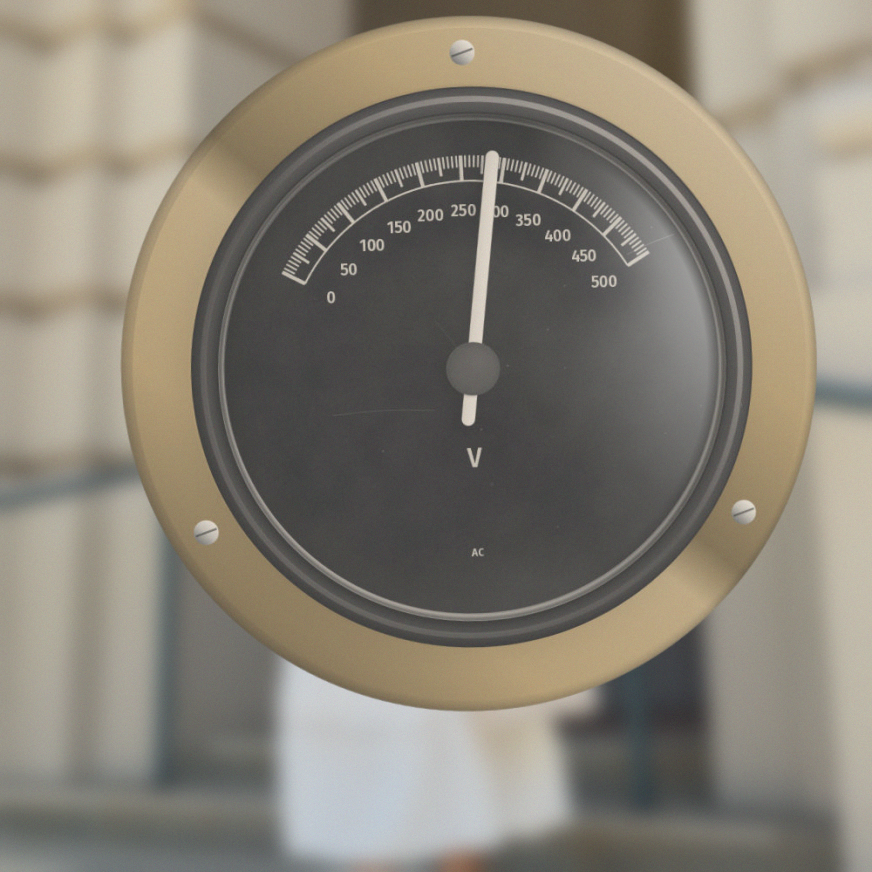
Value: V 285
